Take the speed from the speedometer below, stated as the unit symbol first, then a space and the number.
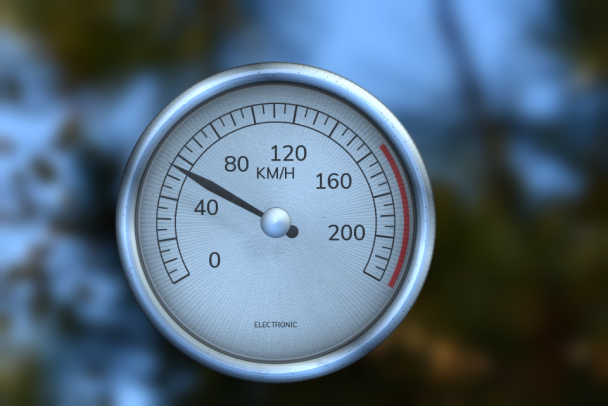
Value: km/h 55
